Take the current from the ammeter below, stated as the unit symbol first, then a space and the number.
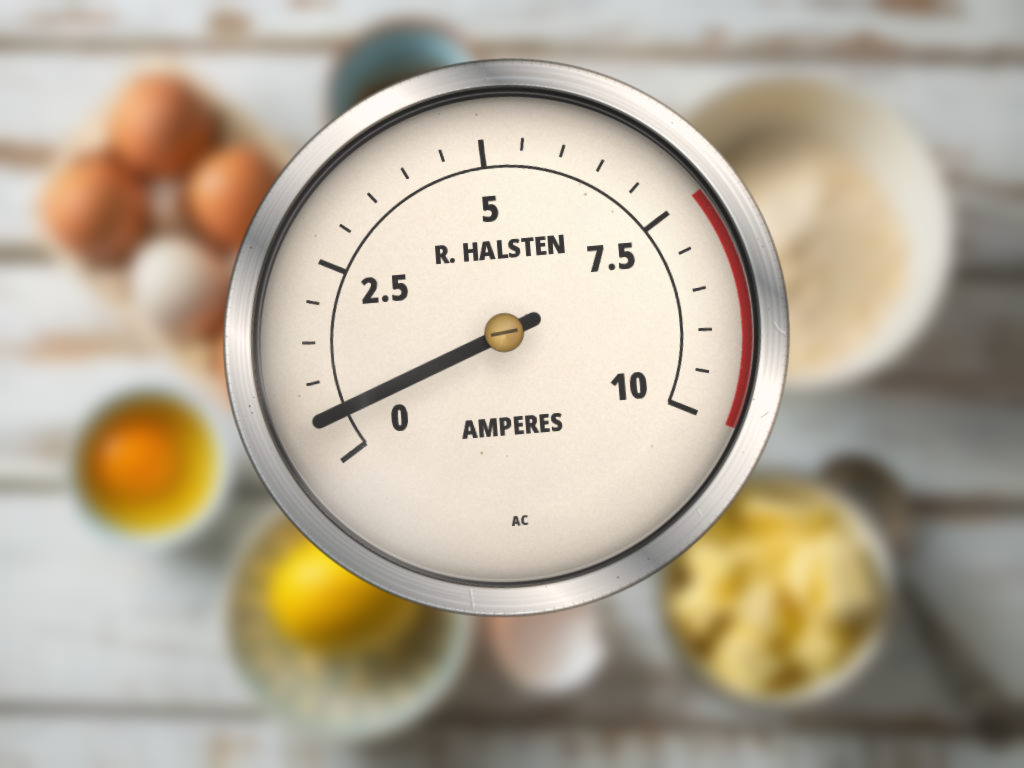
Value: A 0.5
